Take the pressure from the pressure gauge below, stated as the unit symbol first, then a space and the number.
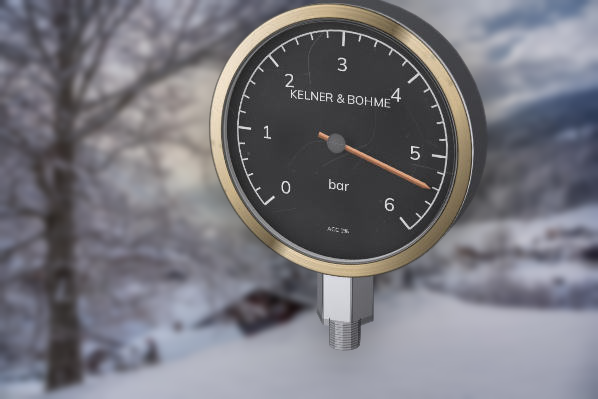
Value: bar 5.4
